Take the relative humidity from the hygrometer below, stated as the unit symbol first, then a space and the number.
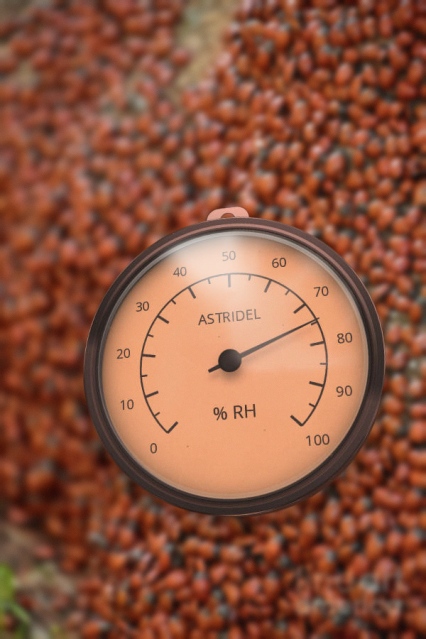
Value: % 75
